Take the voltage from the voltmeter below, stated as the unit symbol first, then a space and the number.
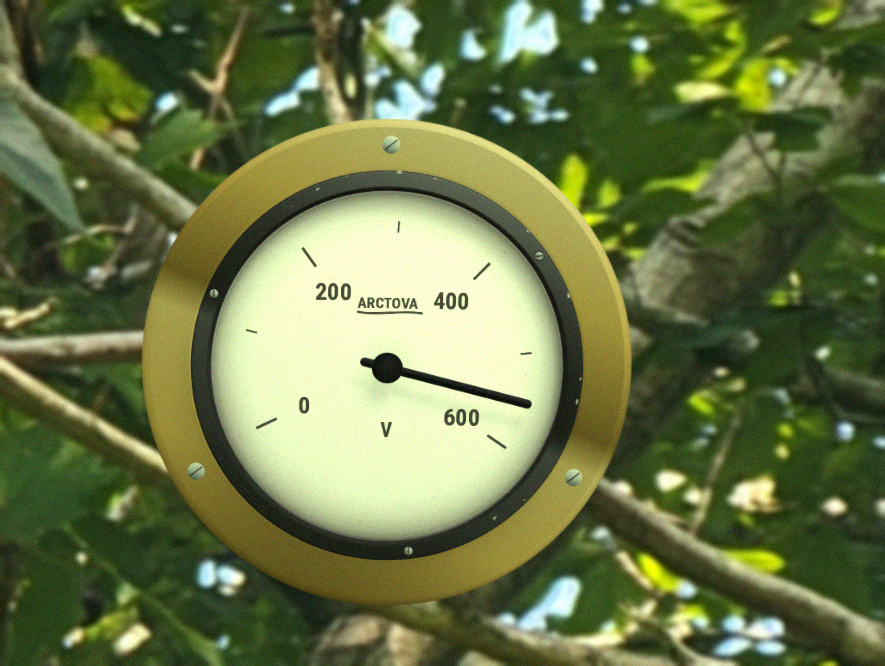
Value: V 550
